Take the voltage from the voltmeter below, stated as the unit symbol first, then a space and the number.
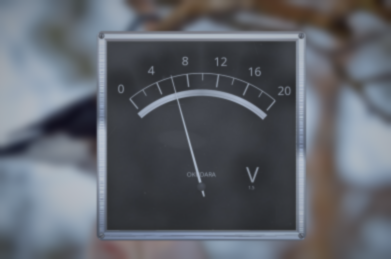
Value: V 6
